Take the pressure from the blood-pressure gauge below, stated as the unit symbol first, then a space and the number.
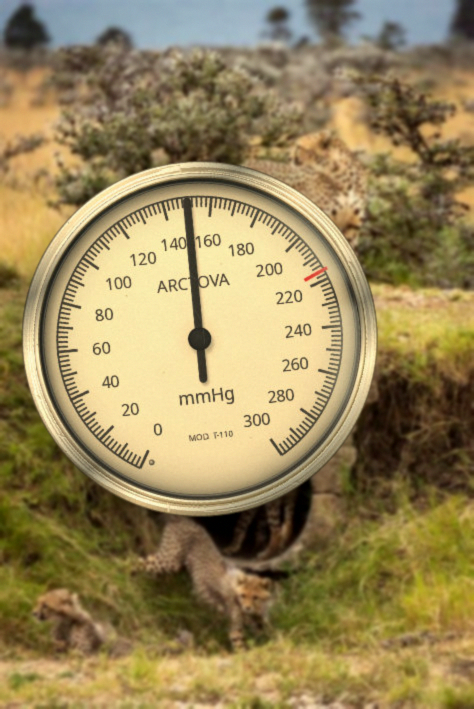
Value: mmHg 150
